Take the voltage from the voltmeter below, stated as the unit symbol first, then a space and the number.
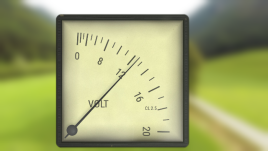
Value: V 12.5
